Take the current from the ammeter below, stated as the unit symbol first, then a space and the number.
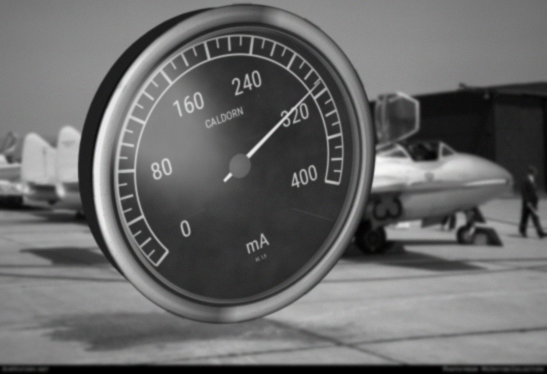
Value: mA 310
